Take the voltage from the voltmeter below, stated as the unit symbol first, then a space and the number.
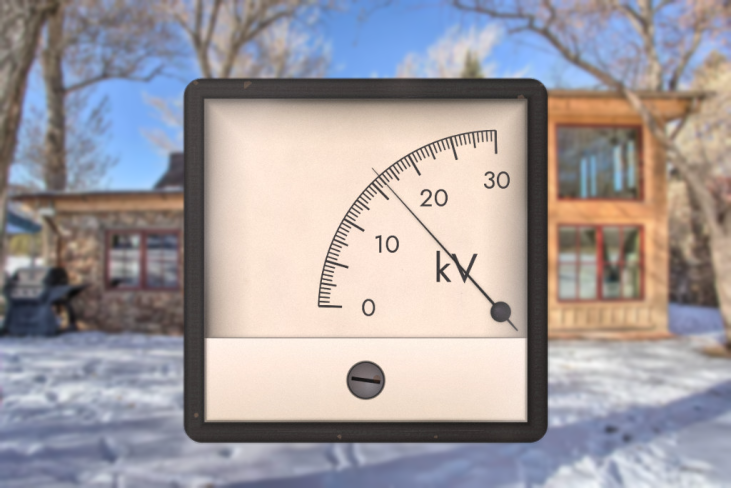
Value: kV 16
